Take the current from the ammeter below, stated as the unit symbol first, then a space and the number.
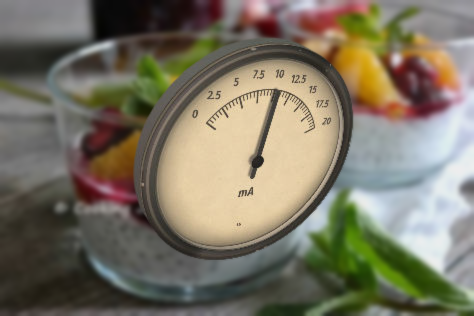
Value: mA 10
